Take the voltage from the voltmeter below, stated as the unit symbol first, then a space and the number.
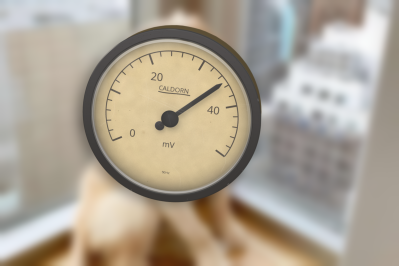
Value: mV 35
